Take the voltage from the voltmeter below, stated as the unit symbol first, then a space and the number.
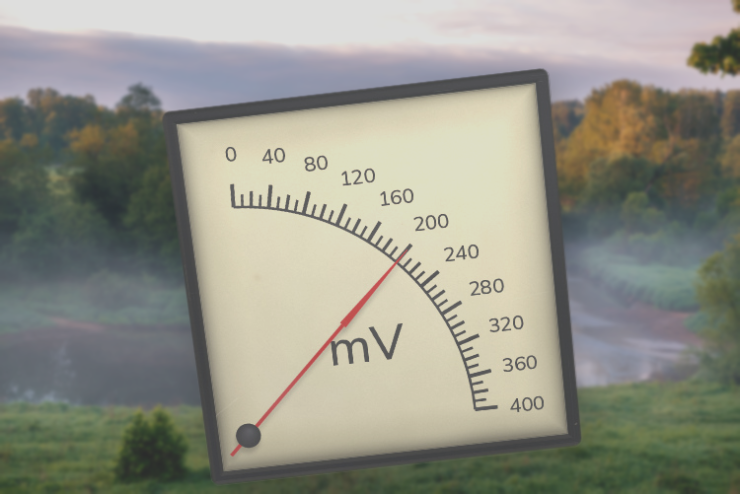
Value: mV 200
